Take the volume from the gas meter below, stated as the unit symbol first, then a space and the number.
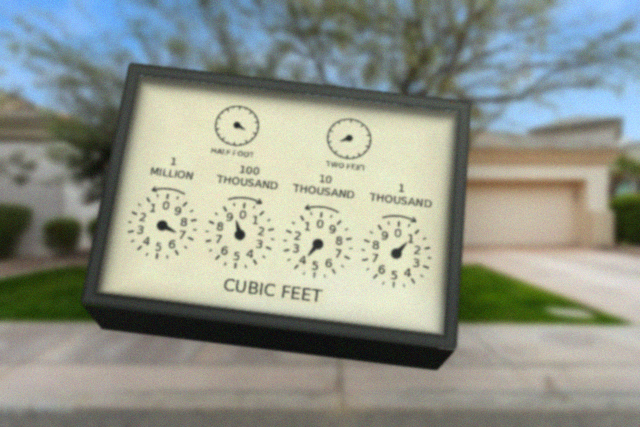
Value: ft³ 694100
